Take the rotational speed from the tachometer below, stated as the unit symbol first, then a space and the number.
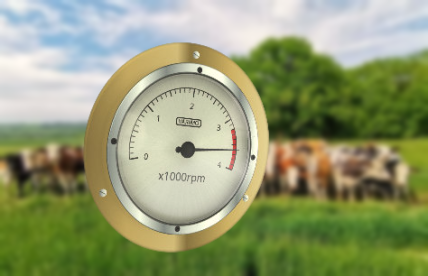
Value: rpm 3600
